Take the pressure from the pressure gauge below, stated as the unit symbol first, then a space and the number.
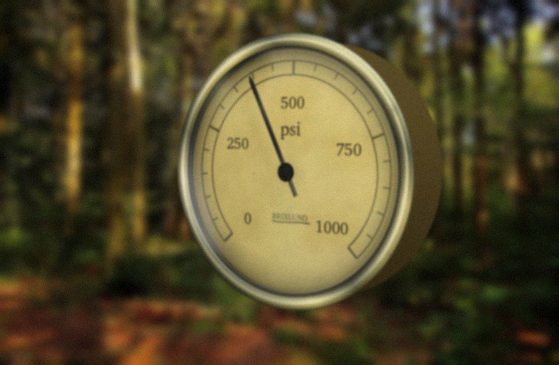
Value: psi 400
